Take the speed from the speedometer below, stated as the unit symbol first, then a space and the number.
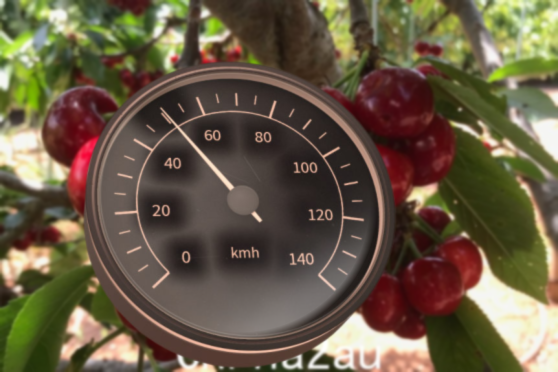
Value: km/h 50
